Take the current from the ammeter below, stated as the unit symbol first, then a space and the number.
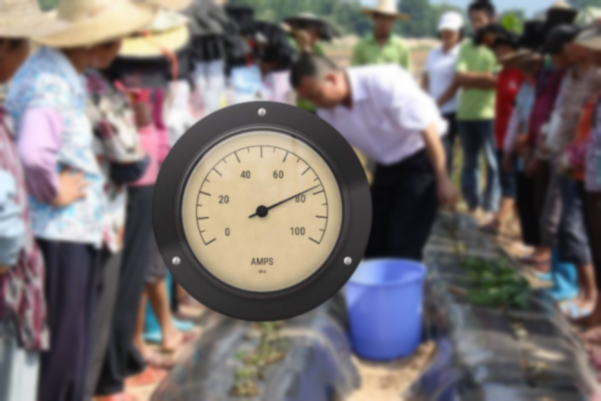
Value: A 77.5
